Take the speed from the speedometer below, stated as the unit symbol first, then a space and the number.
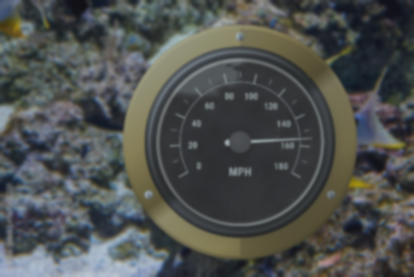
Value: mph 155
